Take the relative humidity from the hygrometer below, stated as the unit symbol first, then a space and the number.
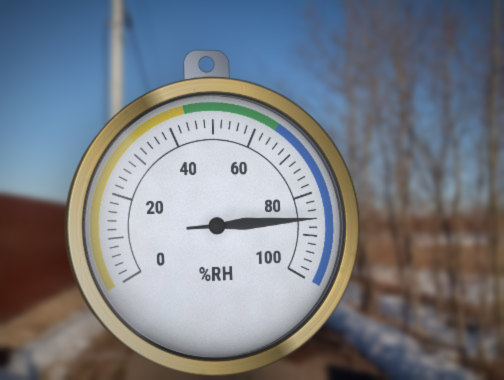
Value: % 86
